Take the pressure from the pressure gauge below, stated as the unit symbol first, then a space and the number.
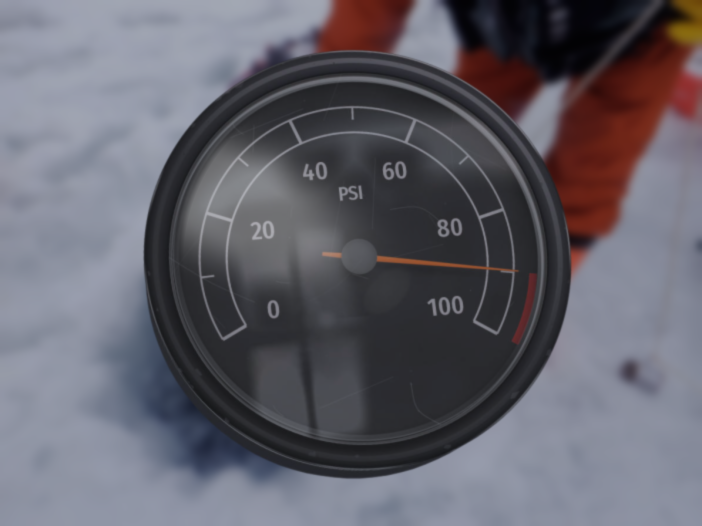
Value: psi 90
